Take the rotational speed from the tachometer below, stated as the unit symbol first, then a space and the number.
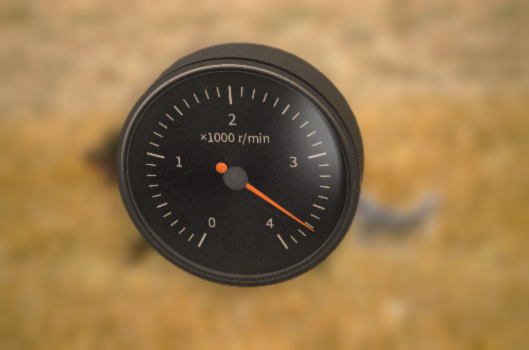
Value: rpm 3700
